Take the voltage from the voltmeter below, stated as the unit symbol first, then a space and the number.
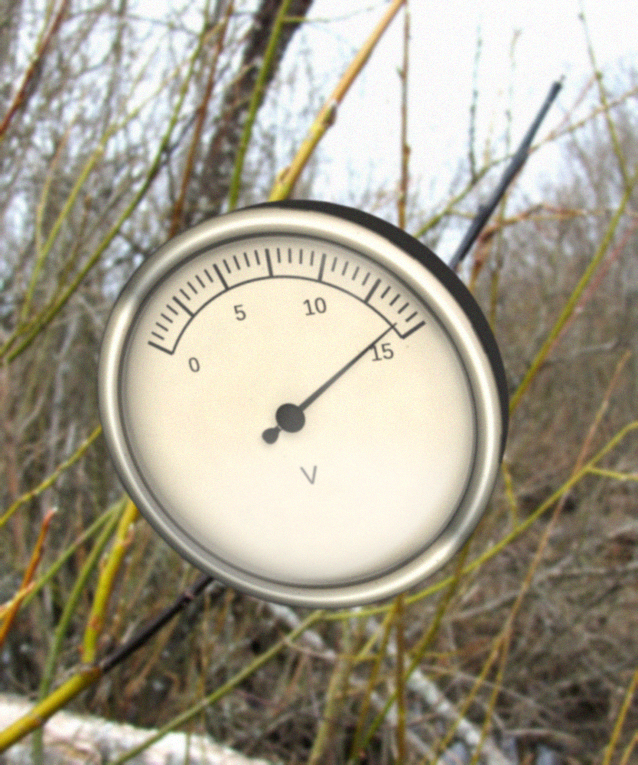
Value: V 14.25
